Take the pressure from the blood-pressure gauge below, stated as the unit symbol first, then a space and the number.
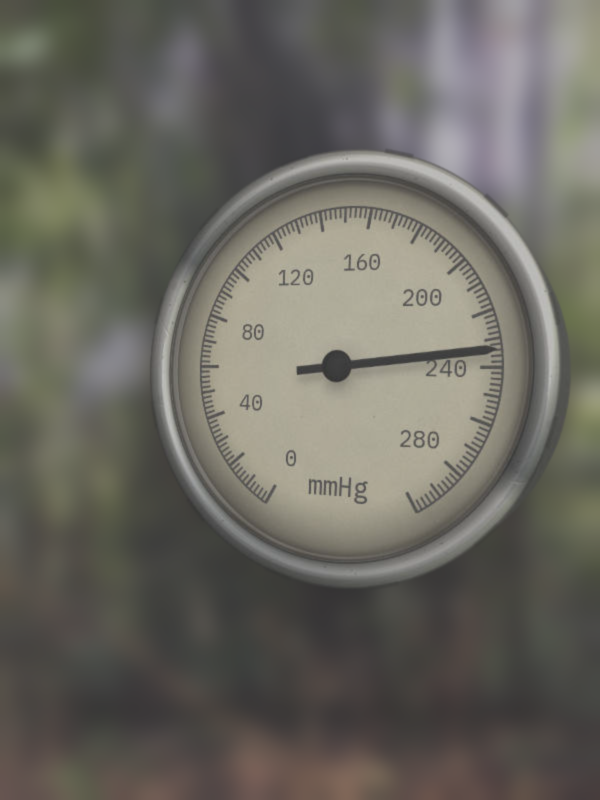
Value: mmHg 234
